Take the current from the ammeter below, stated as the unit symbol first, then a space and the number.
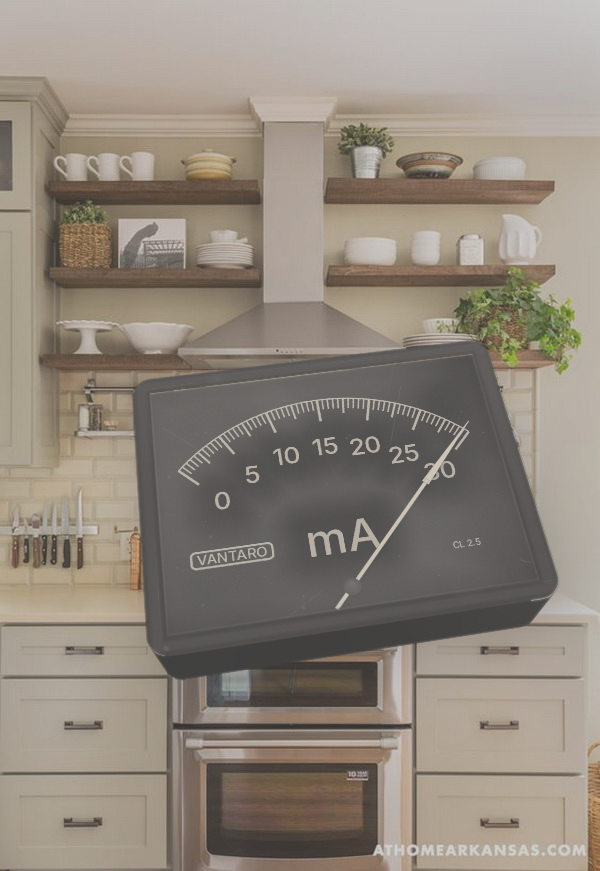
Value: mA 29.5
